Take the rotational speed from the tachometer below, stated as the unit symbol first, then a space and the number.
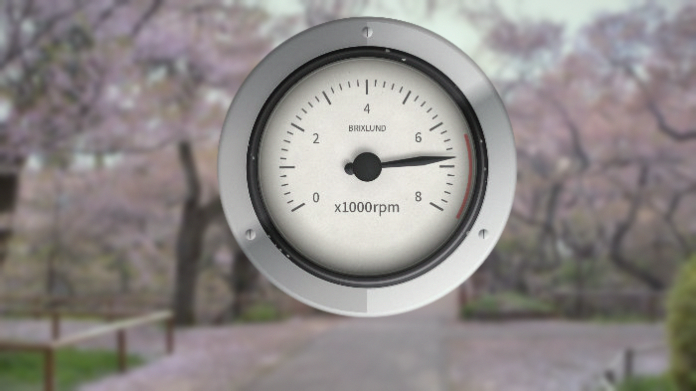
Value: rpm 6800
